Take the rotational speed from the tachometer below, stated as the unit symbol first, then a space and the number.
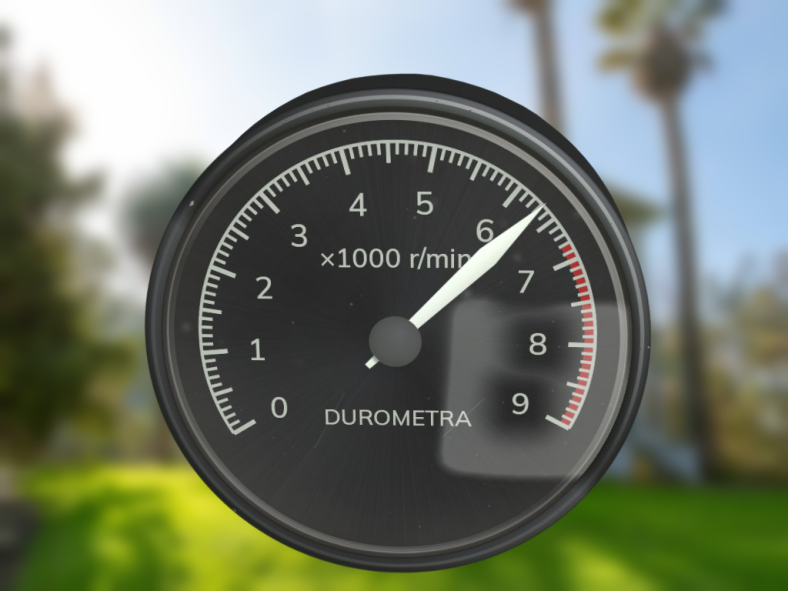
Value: rpm 6300
